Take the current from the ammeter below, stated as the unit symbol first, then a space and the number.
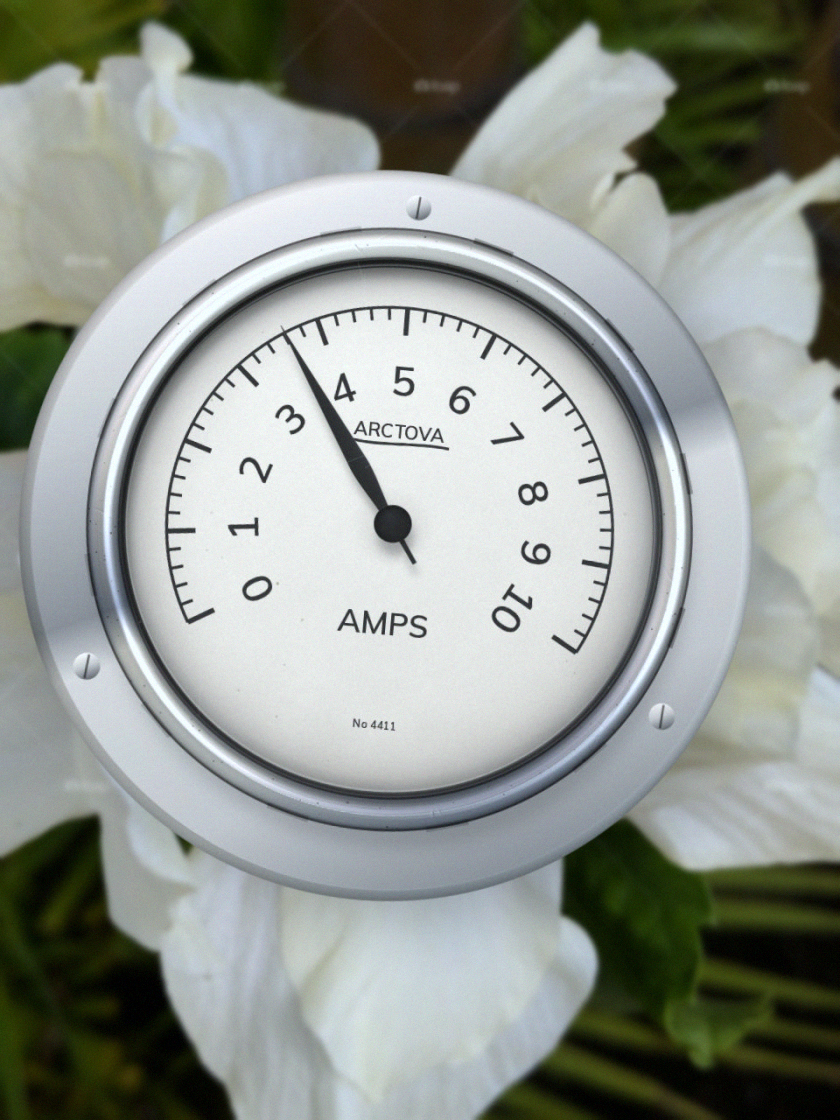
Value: A 3.6
